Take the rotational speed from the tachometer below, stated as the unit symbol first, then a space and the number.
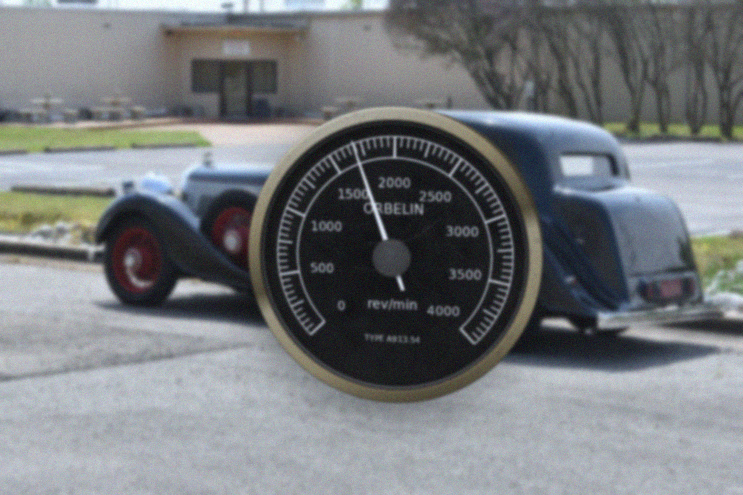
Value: rpm 1700
